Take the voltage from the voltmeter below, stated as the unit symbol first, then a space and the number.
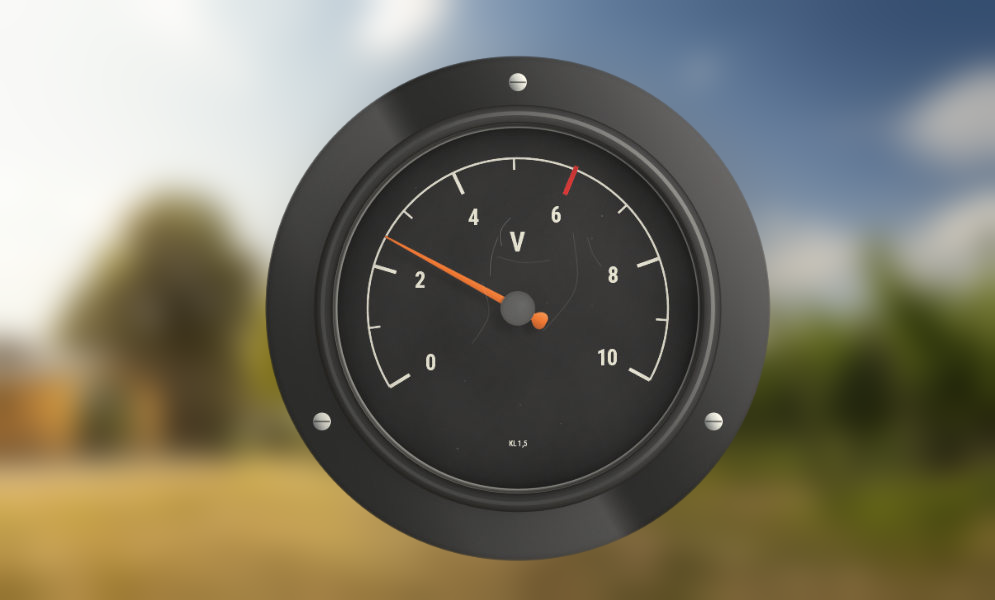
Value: V 2.5
